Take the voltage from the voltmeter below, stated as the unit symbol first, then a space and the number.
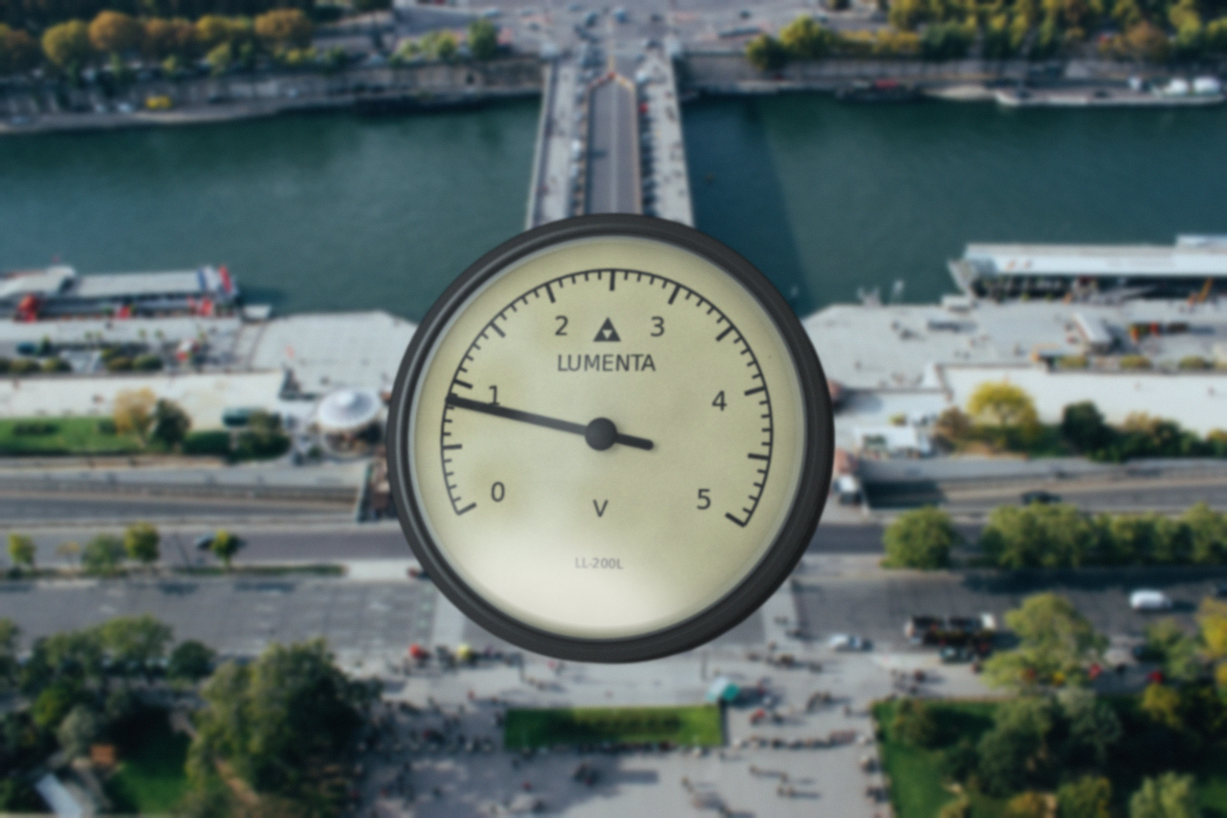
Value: V 0.85
